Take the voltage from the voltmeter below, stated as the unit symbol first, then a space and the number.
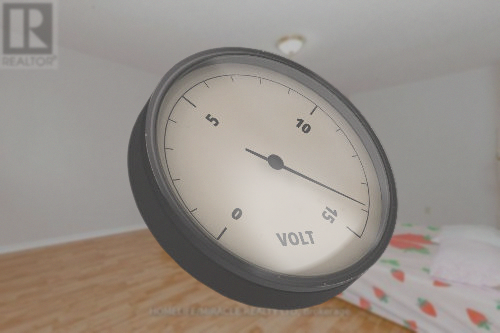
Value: V 14
